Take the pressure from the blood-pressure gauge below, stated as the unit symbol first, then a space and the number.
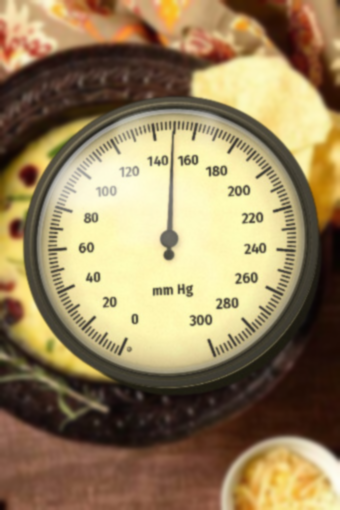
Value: mmHg 150
